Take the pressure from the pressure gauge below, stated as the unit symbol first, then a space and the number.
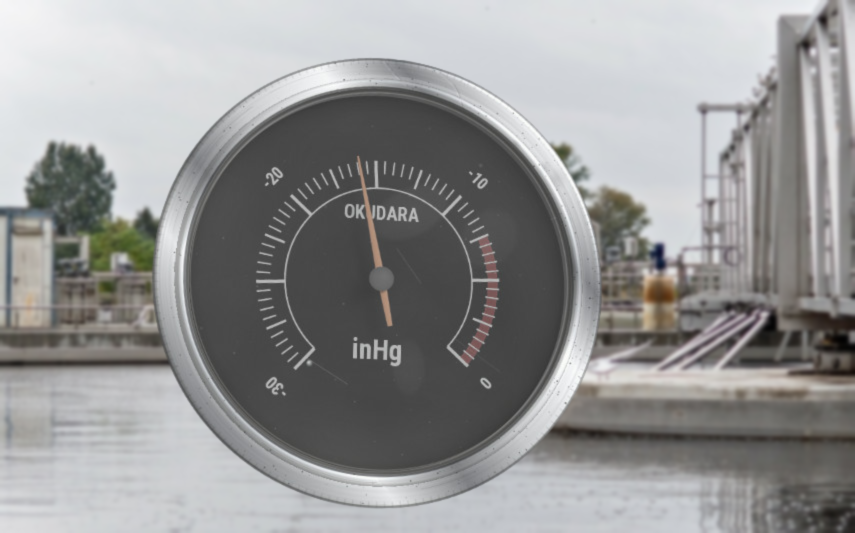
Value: inHg -16
